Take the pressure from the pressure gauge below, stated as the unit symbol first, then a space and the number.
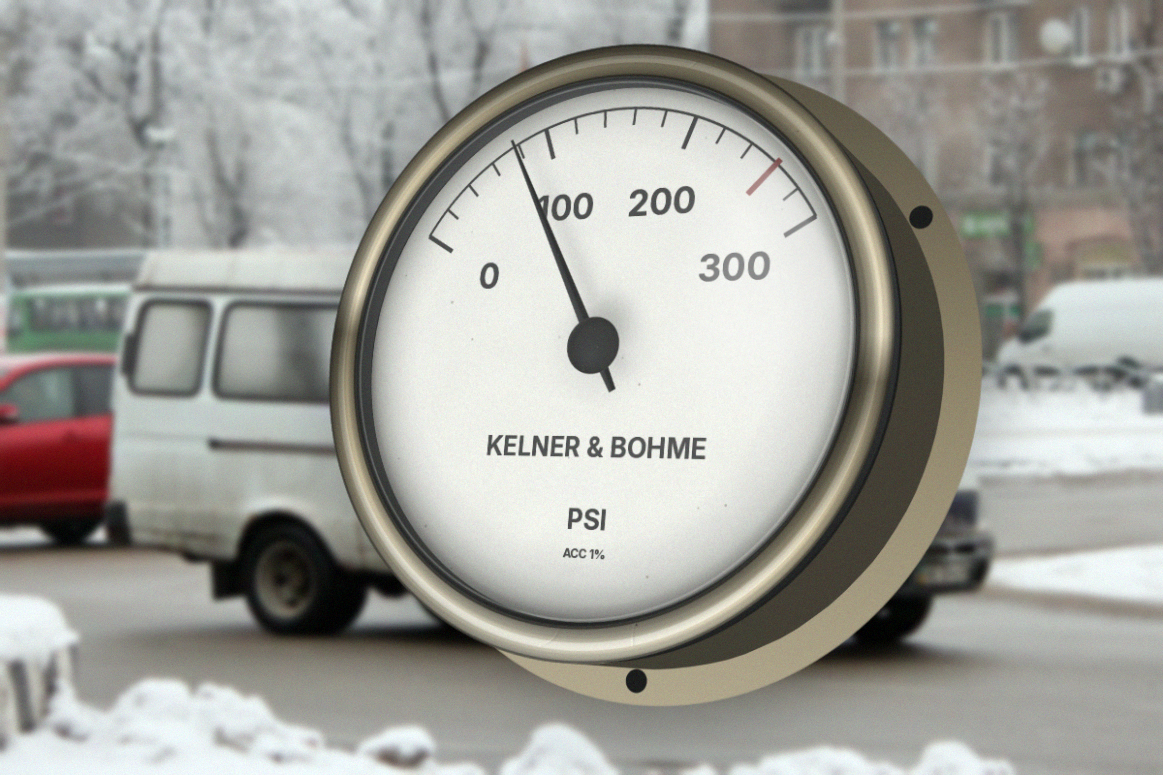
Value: psi 80
